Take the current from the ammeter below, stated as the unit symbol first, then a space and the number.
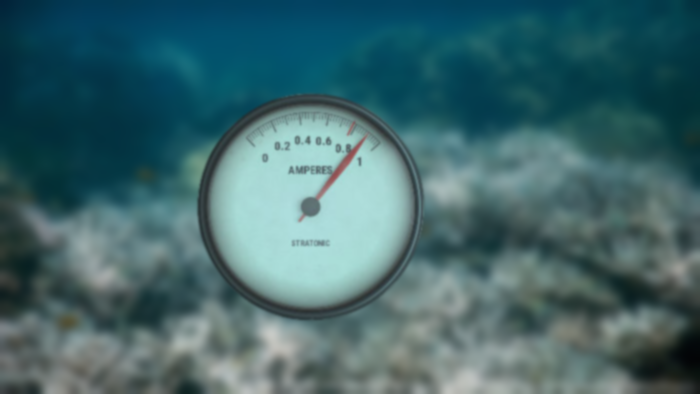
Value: A 0.9
